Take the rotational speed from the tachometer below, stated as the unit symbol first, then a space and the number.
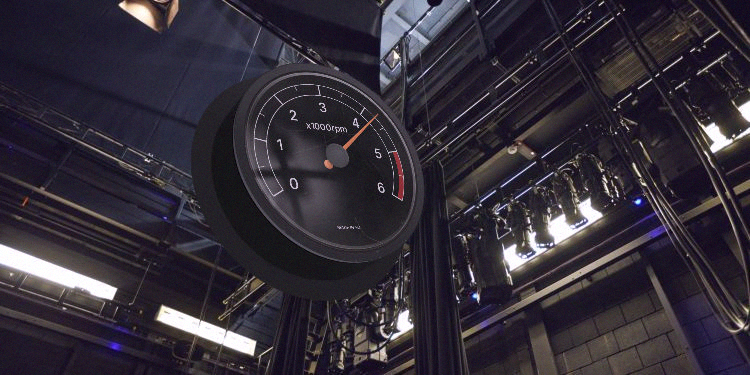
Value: rpm 4250
